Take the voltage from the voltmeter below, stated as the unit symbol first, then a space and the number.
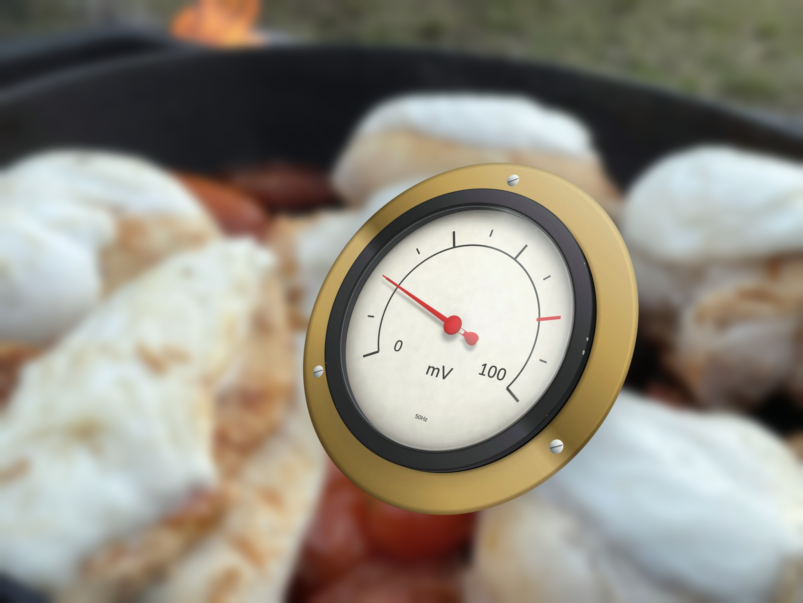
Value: mV 20
